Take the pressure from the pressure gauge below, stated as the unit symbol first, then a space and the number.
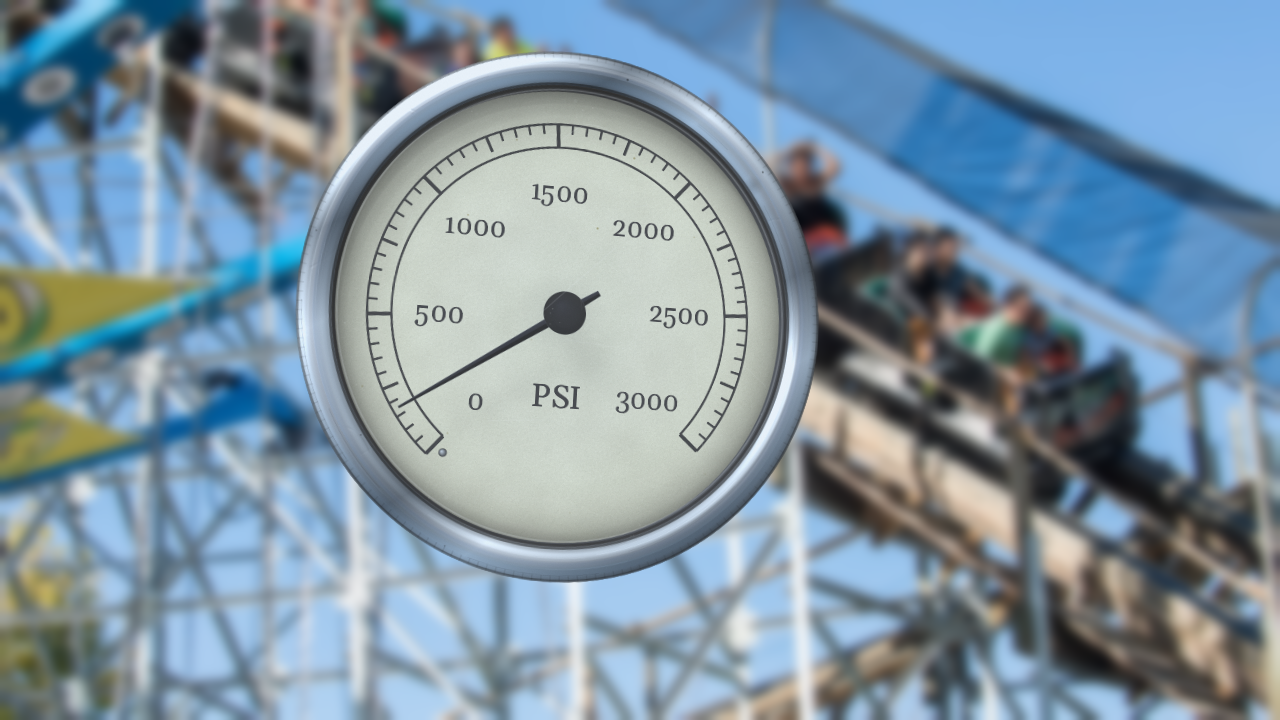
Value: psi 175
